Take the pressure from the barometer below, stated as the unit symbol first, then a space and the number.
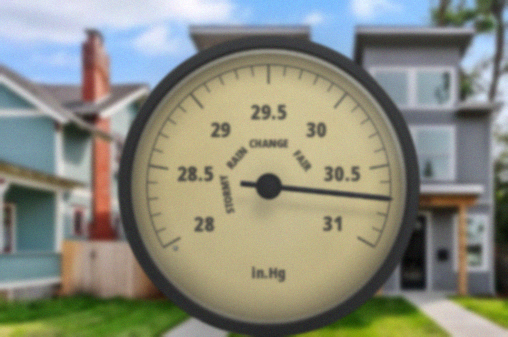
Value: inHg 30.7
